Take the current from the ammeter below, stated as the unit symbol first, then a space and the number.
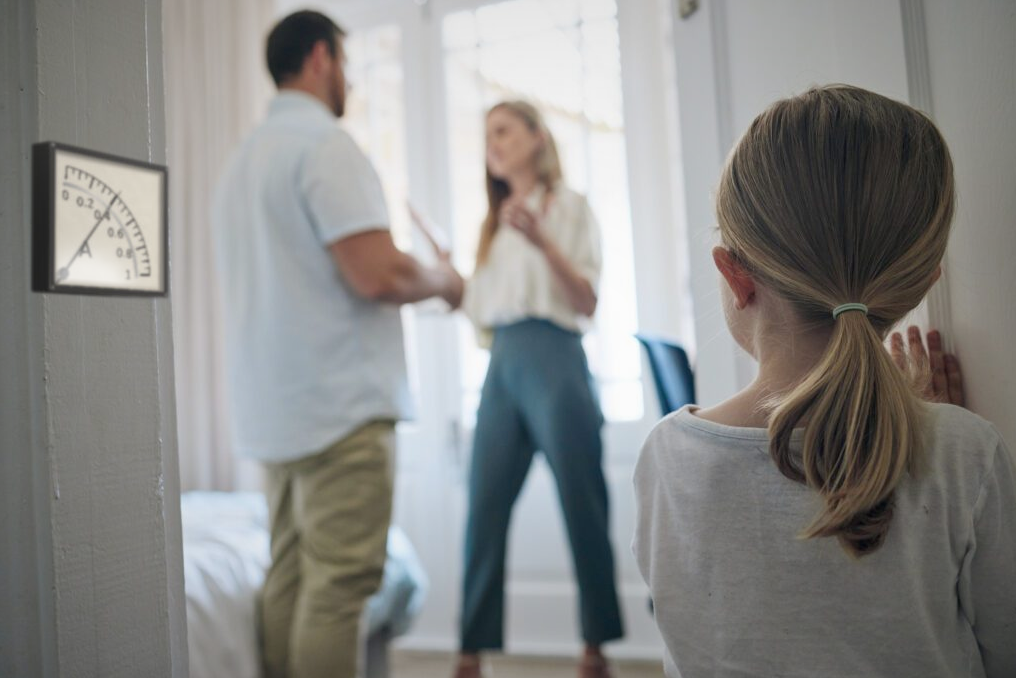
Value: A 0.4
